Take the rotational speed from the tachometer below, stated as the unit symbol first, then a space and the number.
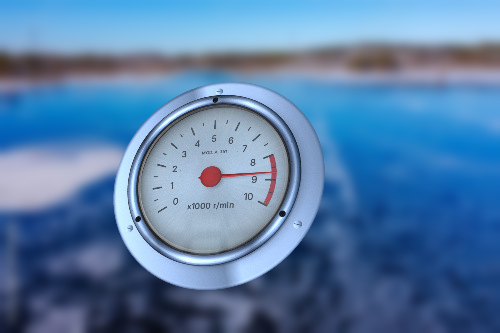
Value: rpm 8750
